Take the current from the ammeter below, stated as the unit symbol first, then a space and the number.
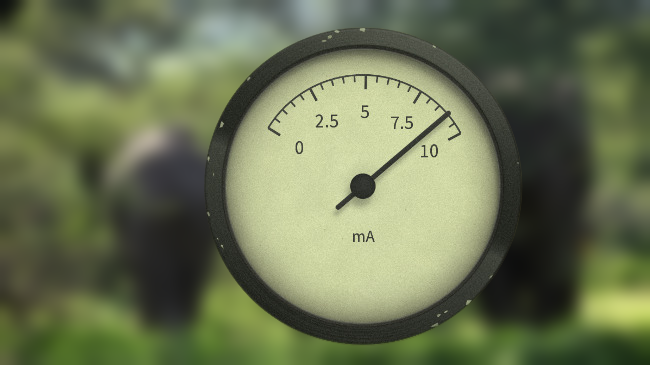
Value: mA 9
